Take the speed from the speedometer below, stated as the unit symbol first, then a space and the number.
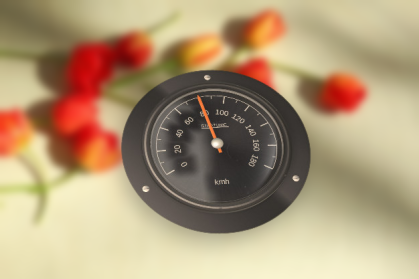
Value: km/h 80
